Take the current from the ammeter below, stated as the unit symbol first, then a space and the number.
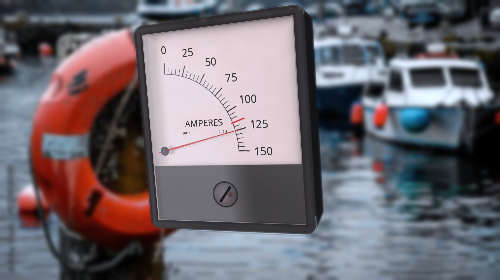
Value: A 125
